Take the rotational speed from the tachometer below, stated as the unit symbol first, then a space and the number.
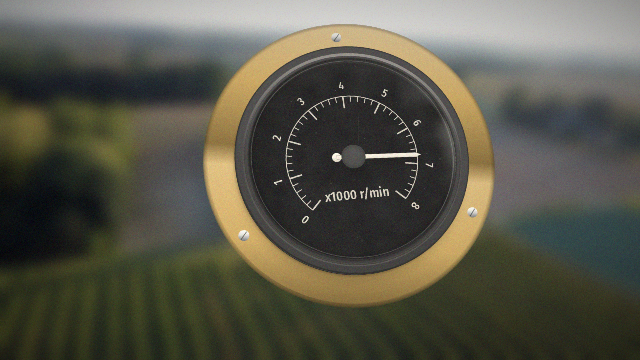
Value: rpm 6800
